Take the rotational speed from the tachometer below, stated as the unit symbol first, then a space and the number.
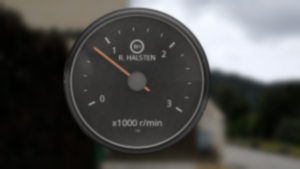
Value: rpm 800
